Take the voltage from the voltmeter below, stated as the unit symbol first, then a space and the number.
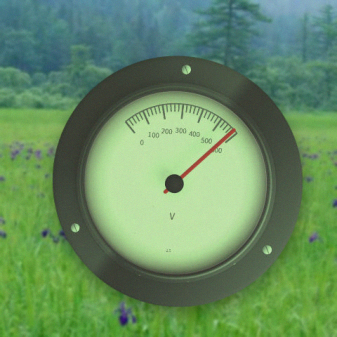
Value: V 580
